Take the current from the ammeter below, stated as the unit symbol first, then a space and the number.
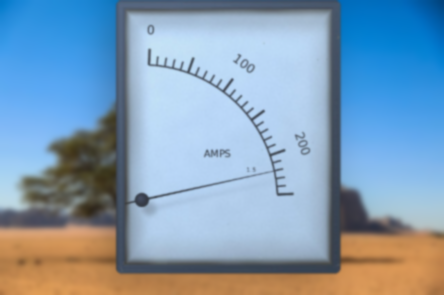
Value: A 220
